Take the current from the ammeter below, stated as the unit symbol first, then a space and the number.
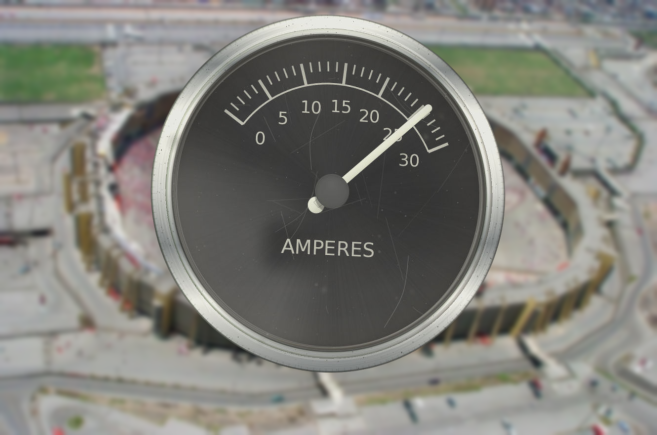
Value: A 25.5
